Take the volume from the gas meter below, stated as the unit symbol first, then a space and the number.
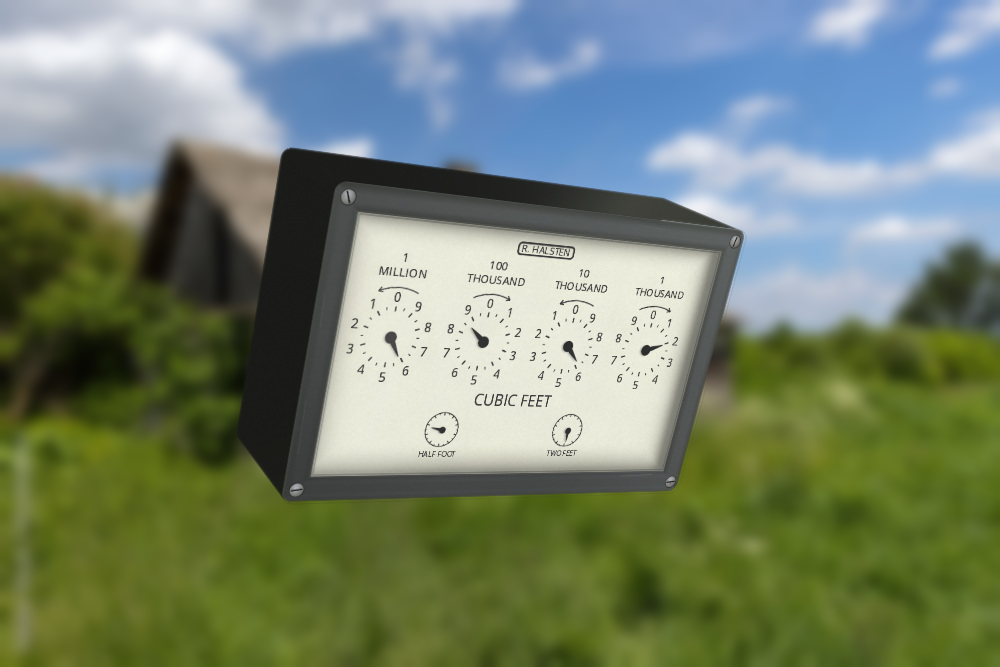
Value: ft³ 586200
